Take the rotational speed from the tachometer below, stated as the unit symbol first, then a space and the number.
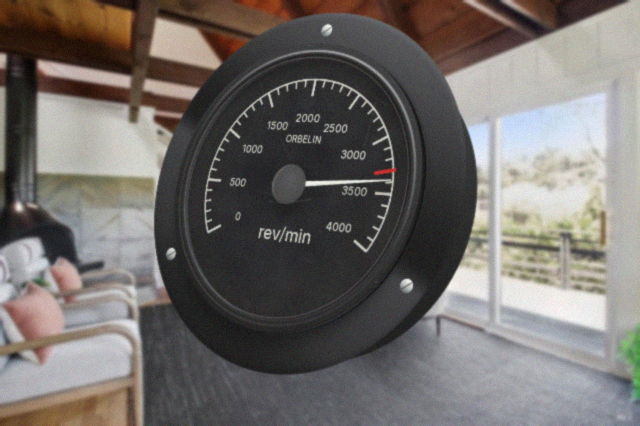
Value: rpm 3400
